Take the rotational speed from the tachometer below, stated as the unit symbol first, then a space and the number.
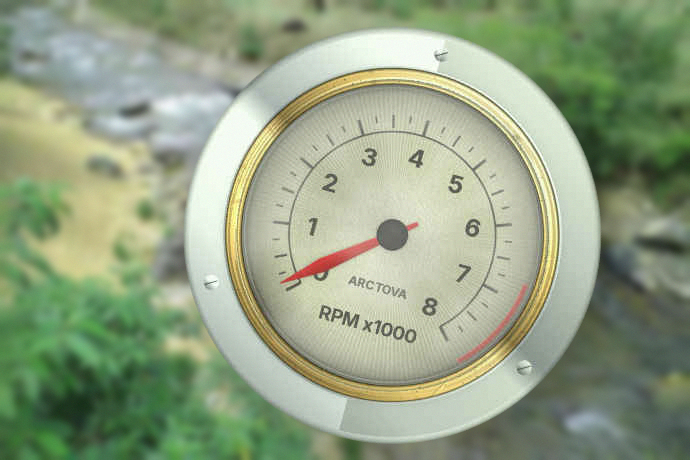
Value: rpm 125
